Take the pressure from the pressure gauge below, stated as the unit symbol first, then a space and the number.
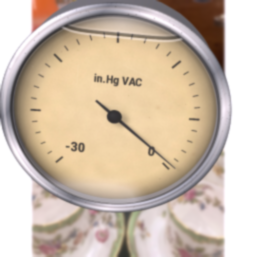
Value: inHg -0.5
